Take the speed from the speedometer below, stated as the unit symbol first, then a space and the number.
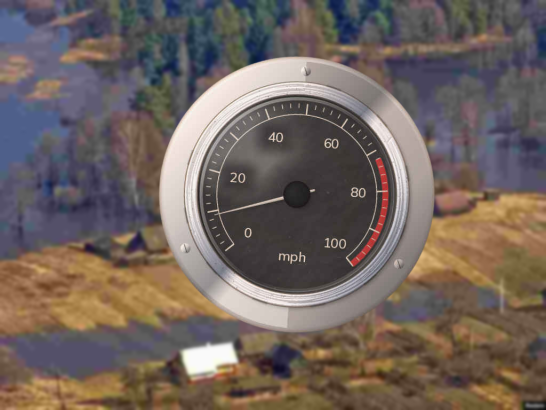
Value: mph 9
